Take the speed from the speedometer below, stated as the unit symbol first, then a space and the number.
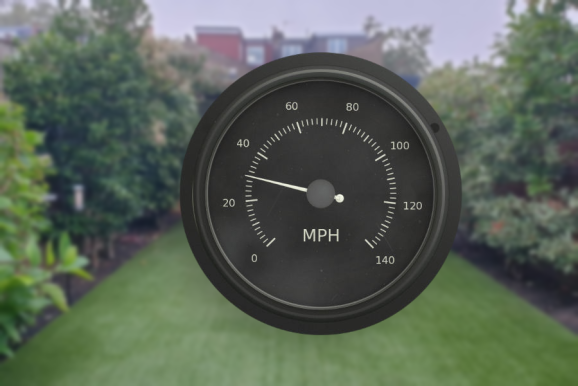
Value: mph 30
